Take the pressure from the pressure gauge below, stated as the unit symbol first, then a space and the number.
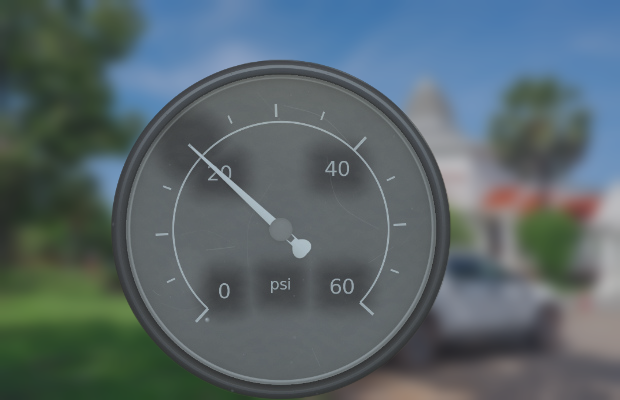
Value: psi 20
